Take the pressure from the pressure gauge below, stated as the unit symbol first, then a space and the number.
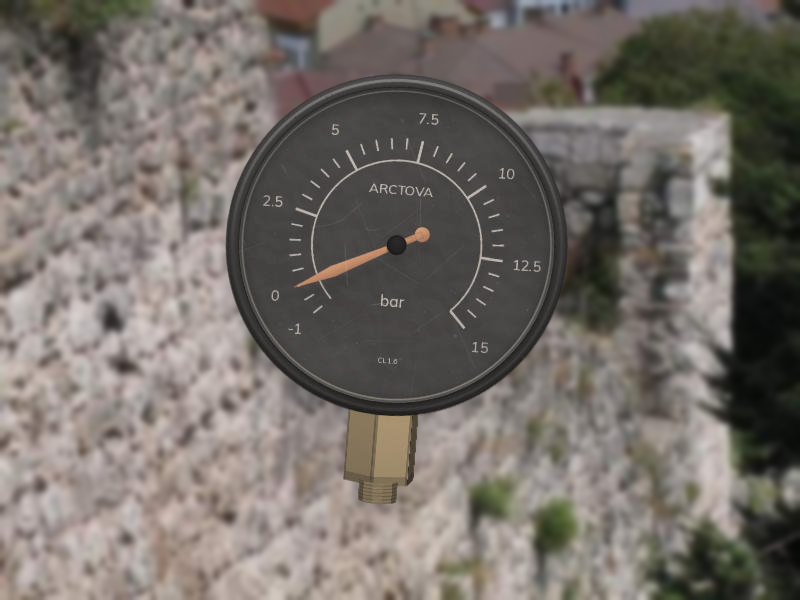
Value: bar 0
